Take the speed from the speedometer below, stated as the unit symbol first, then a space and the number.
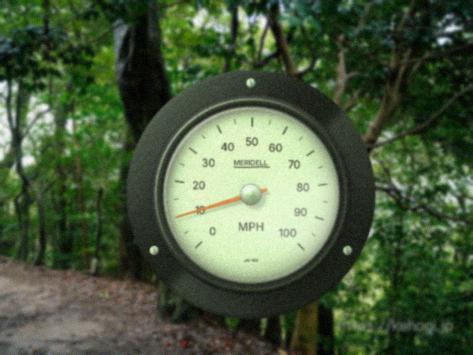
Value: mph 10
